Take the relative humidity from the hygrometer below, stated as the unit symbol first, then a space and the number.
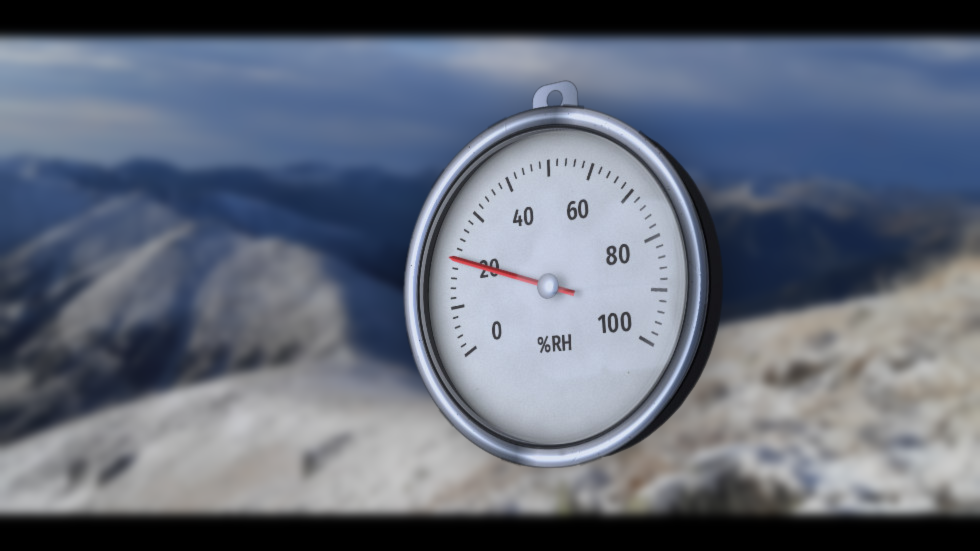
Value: % 20
